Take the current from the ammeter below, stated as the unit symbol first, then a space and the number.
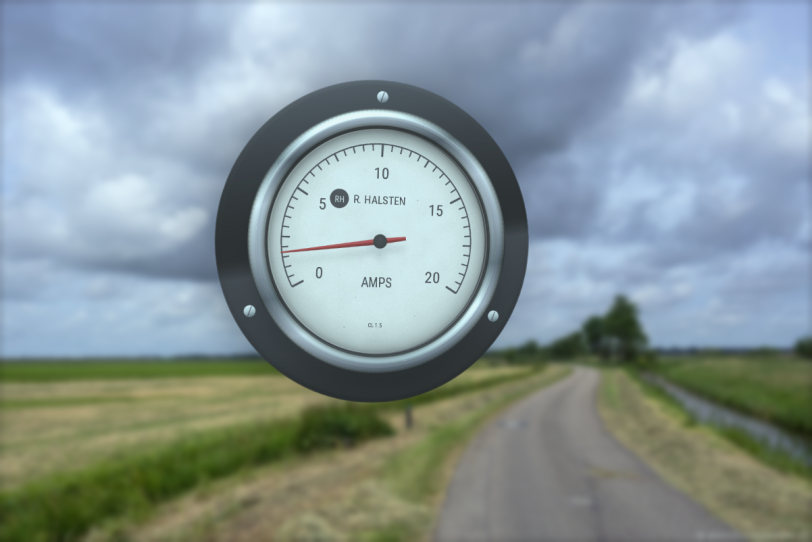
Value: A 1.75
